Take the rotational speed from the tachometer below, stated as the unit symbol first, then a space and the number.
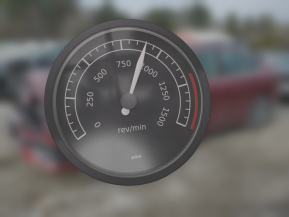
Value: rpm 900
